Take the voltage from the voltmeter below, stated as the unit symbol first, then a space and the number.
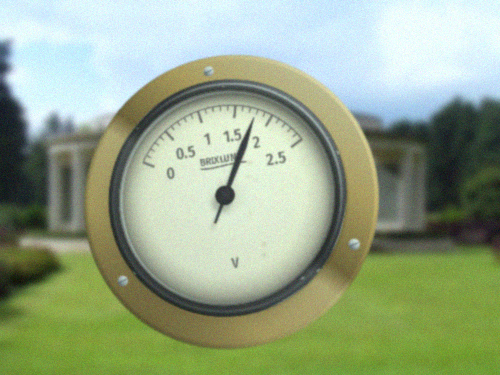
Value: V 1.8
